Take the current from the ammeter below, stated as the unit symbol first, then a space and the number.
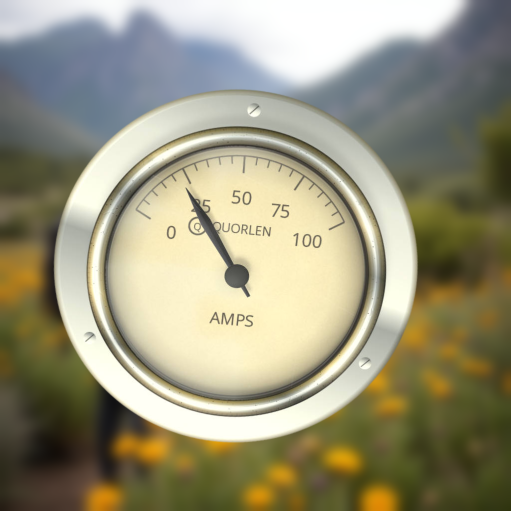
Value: A 22.5
